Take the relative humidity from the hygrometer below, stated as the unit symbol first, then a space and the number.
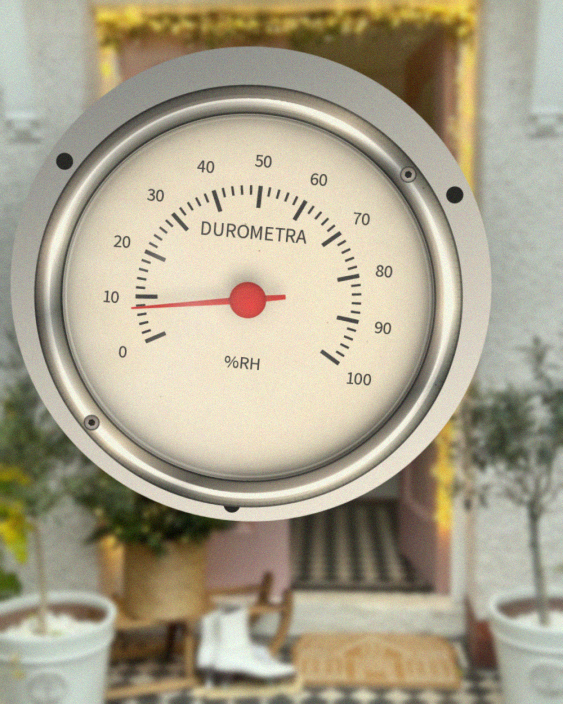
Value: % 8
